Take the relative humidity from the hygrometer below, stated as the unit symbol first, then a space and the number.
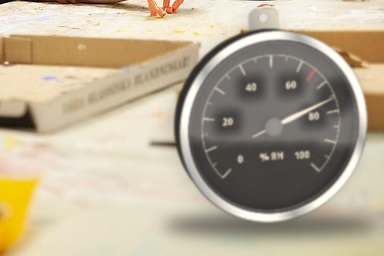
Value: % 75
